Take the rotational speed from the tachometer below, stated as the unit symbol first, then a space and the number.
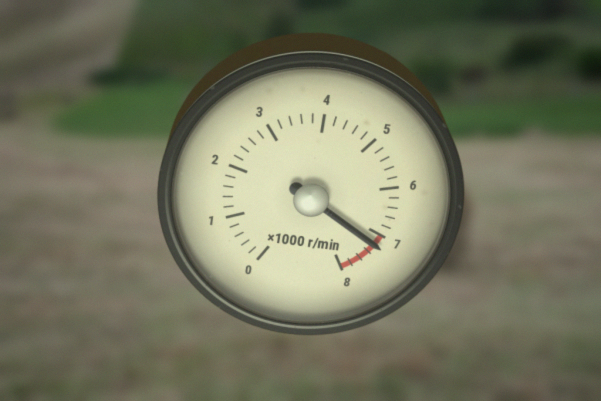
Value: rpm 7200
